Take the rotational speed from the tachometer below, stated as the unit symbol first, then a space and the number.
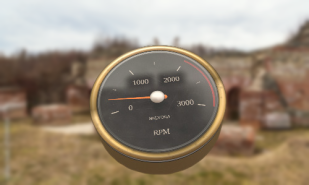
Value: rpm 250
